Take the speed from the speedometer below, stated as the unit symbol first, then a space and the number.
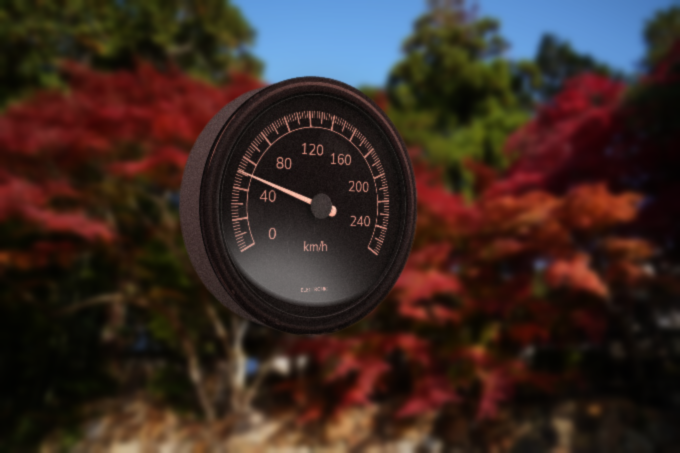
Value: km/h 50
